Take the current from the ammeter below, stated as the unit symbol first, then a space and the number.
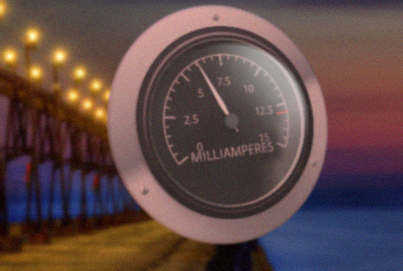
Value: mA 6
